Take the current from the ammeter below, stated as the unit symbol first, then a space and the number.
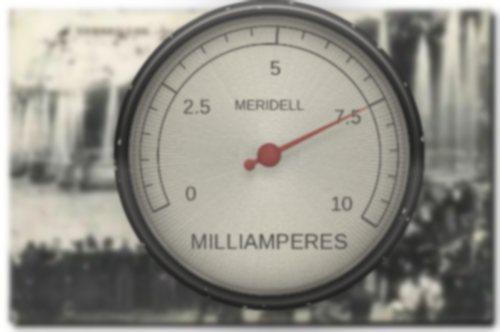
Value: mA 7.5
